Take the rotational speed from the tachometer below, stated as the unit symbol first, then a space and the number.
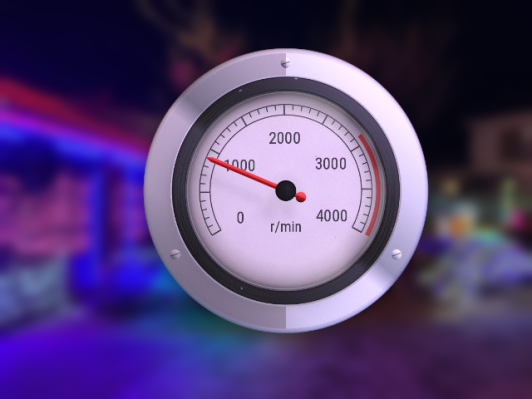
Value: rpm 900
